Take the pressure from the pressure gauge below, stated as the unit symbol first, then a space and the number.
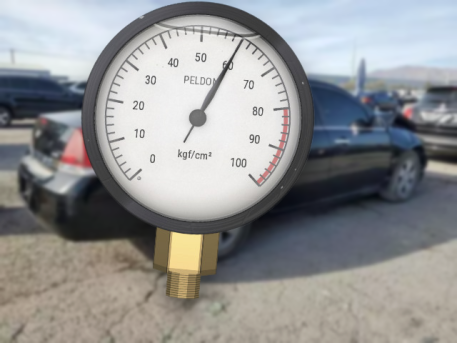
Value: kg/cm² 60
